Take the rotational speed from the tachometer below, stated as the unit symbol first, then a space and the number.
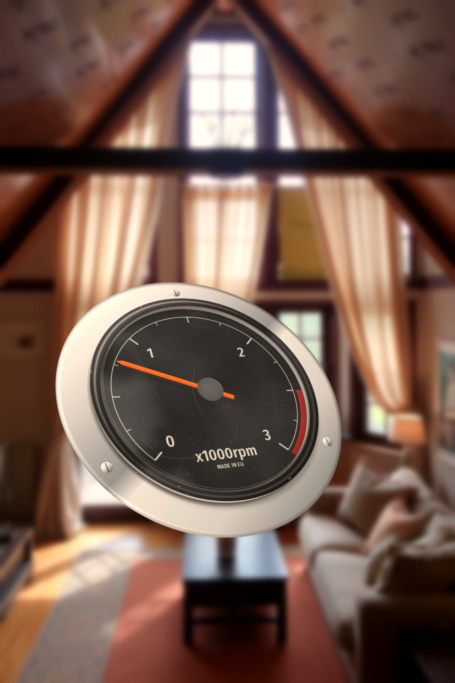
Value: rpm 750
